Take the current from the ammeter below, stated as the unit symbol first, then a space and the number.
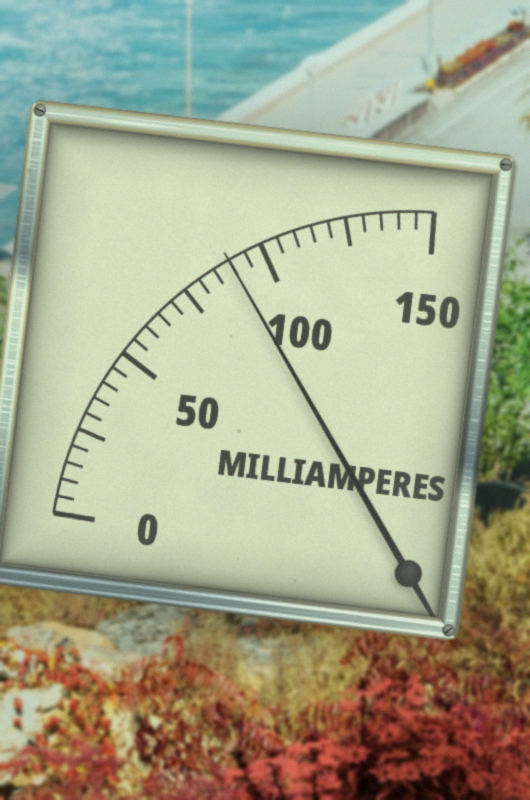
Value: mA 90
